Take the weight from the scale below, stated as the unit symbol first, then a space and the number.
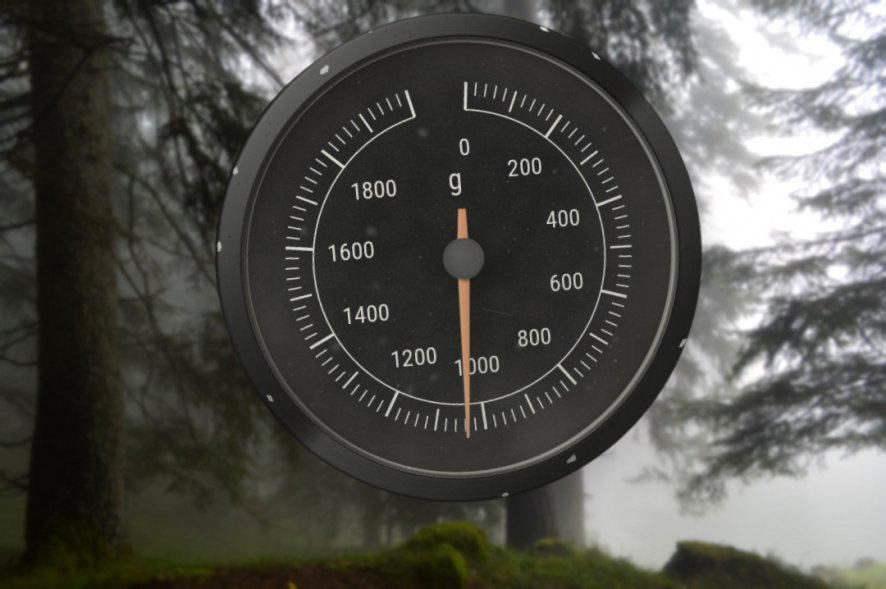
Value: g 1040
